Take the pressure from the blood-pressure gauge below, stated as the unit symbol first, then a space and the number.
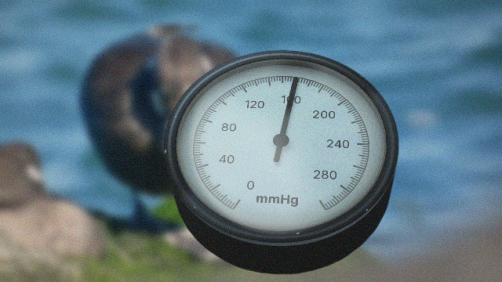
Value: mmHg 160
